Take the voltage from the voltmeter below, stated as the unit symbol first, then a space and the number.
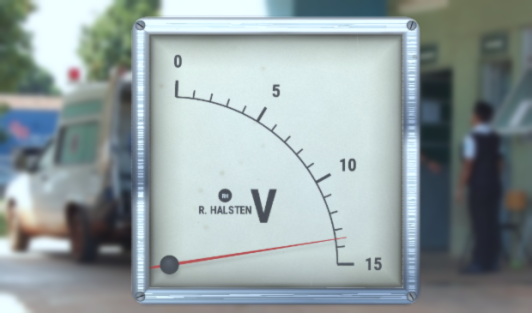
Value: V 13.5
